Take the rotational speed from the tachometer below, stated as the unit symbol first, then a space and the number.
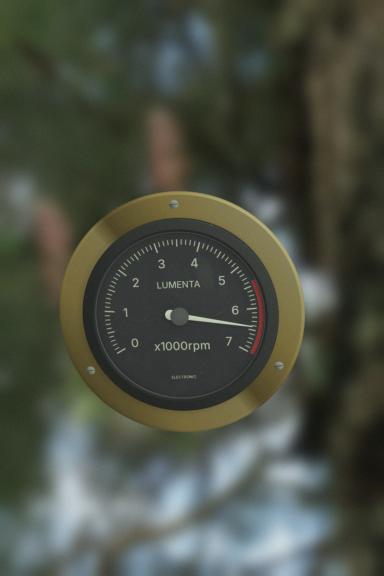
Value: rpm 6400
